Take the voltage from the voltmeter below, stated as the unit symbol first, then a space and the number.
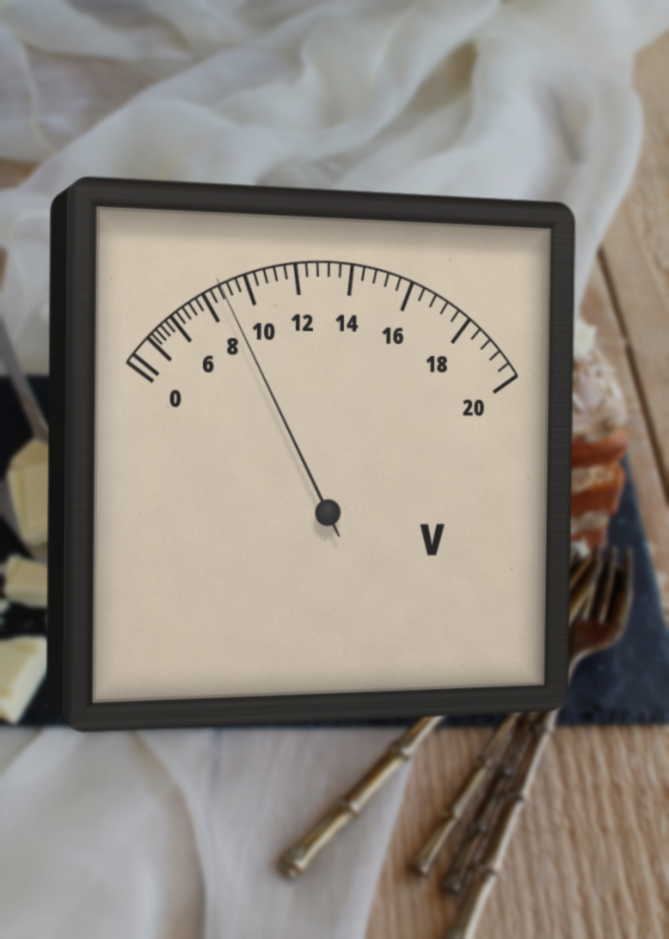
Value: V 8.8
